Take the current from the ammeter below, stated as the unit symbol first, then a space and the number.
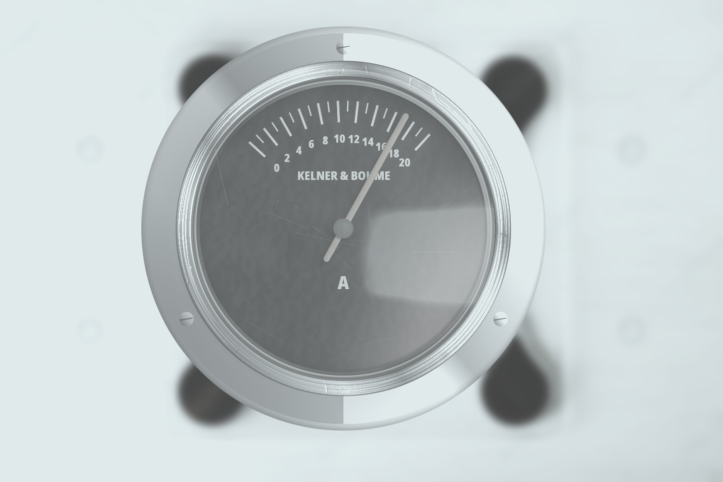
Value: A 17
